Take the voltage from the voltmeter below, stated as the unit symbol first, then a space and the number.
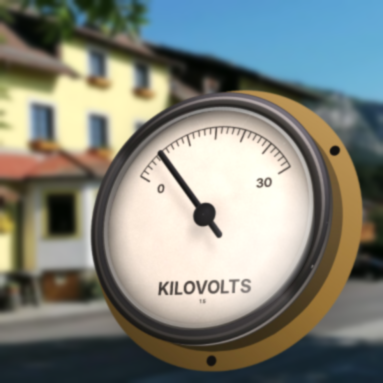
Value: kV 5
